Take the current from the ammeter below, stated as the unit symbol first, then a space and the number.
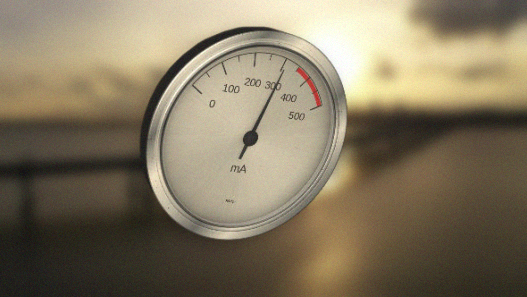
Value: mA 300
